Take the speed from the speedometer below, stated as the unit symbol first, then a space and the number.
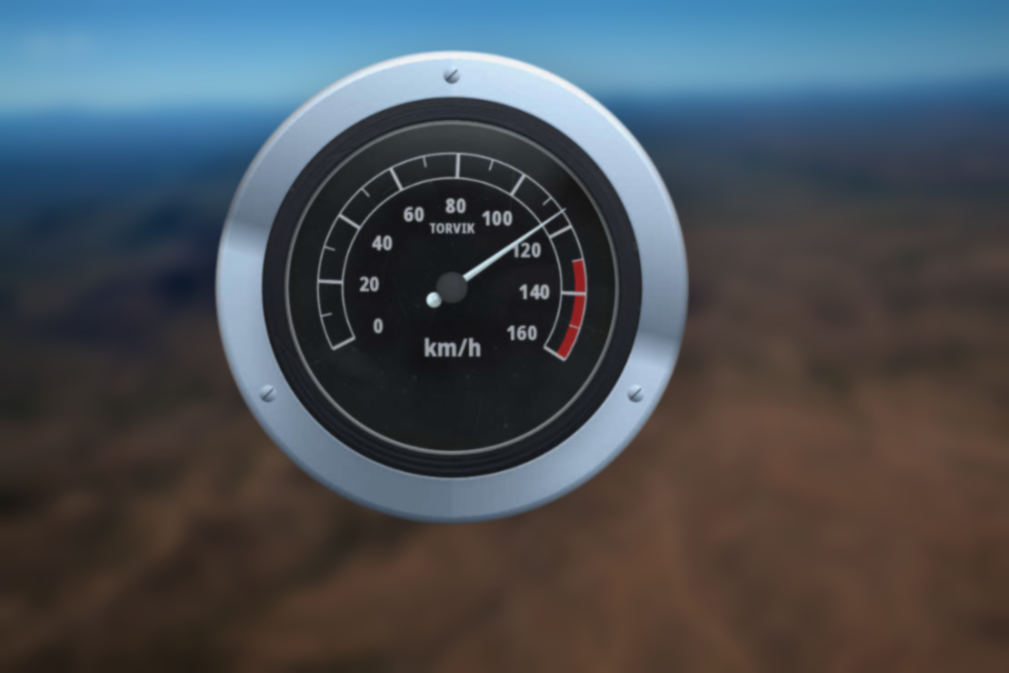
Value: km/h 115
